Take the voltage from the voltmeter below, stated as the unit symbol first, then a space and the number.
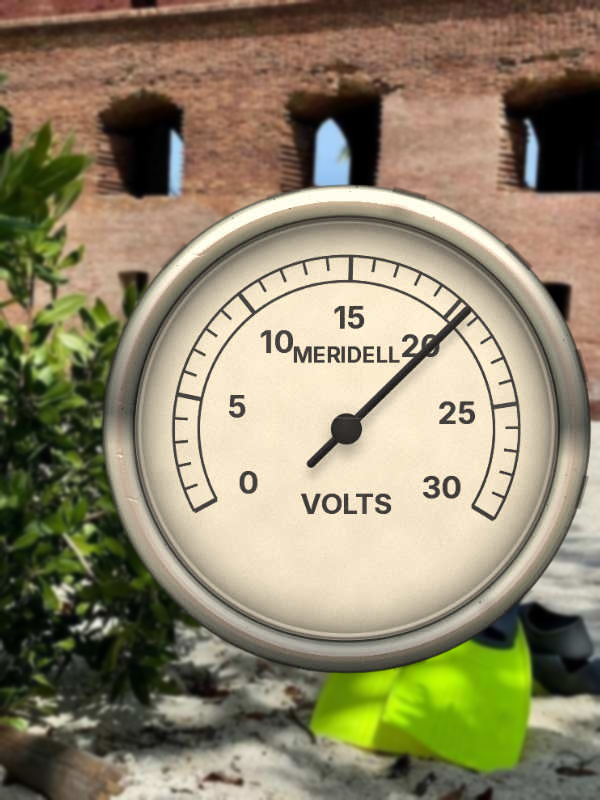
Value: V 20.5
